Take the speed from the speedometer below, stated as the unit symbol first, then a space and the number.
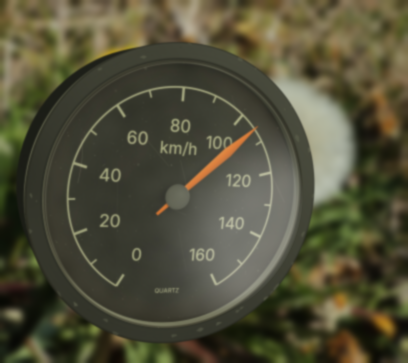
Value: km/h 105
